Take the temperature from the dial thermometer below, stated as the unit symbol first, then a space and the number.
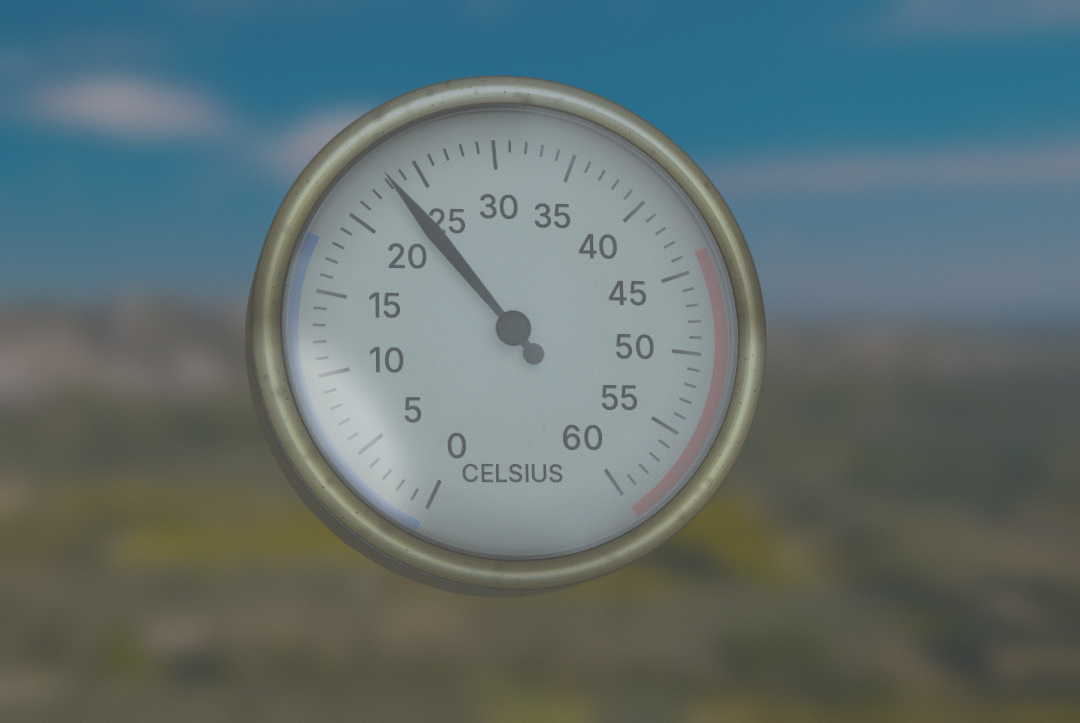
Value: °C 23
